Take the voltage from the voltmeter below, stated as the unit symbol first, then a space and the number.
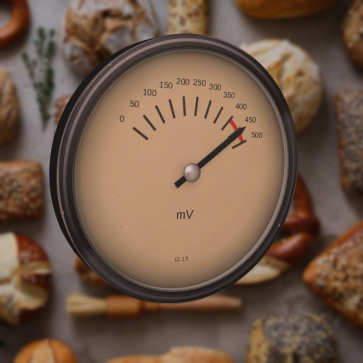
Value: mV 450
